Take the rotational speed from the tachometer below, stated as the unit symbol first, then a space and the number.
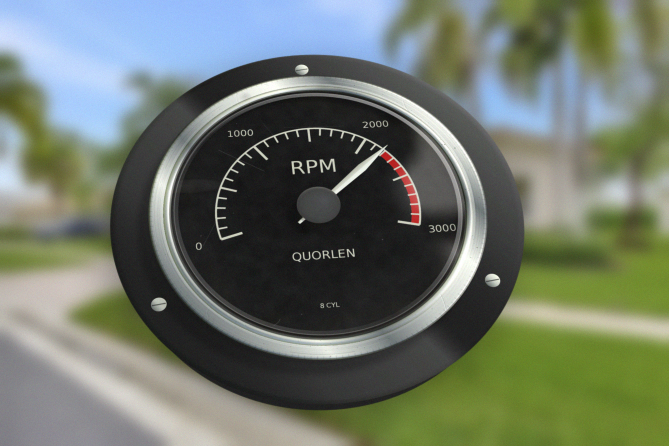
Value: rpm 2200
